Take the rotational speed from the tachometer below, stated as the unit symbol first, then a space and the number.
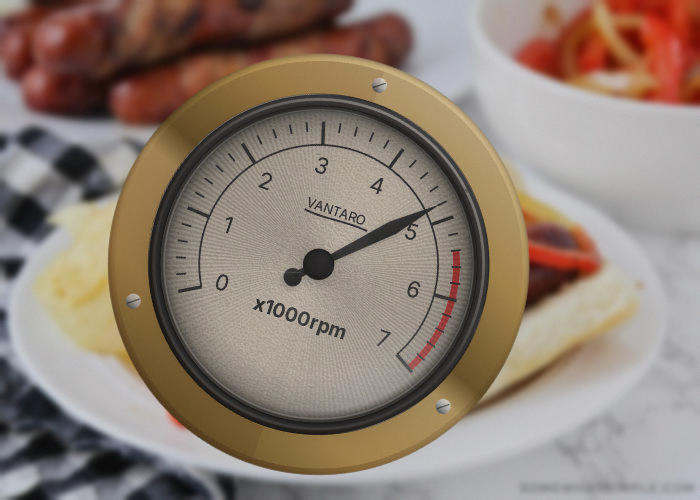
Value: rpm 4800
